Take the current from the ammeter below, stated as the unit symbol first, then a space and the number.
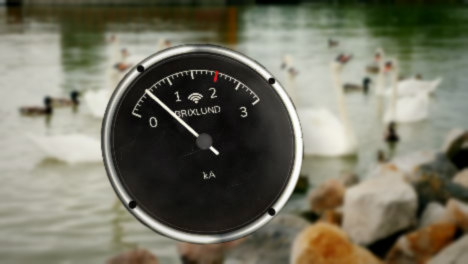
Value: kA 0.5
